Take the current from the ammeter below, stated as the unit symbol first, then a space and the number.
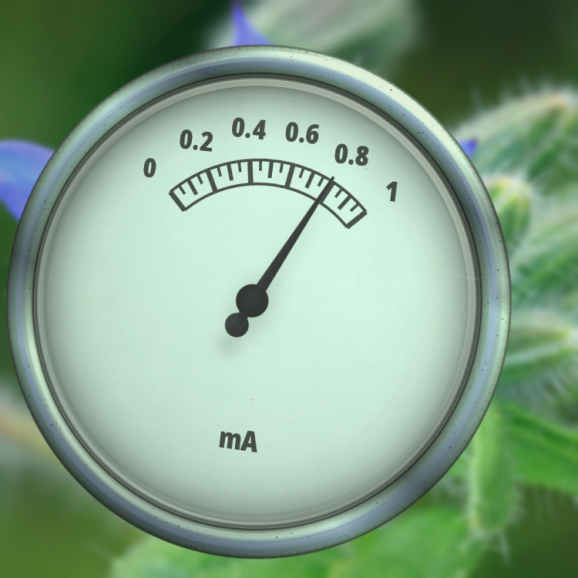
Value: mA 0.8
